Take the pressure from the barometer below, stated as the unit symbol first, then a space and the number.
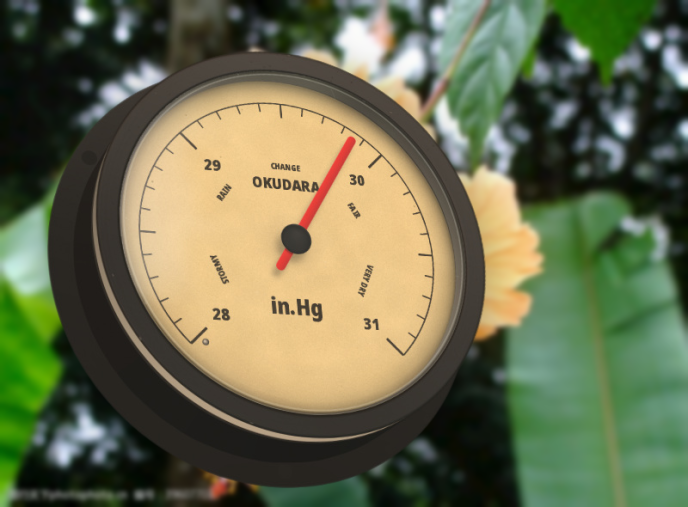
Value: inHg 29.85
